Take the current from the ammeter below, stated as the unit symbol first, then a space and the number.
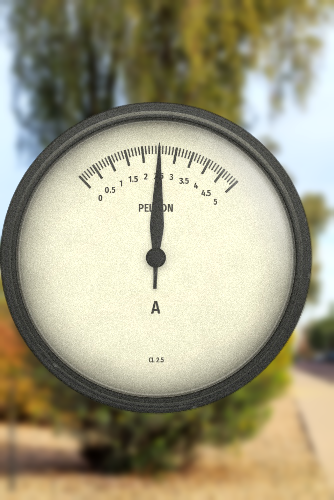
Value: A 2.5
